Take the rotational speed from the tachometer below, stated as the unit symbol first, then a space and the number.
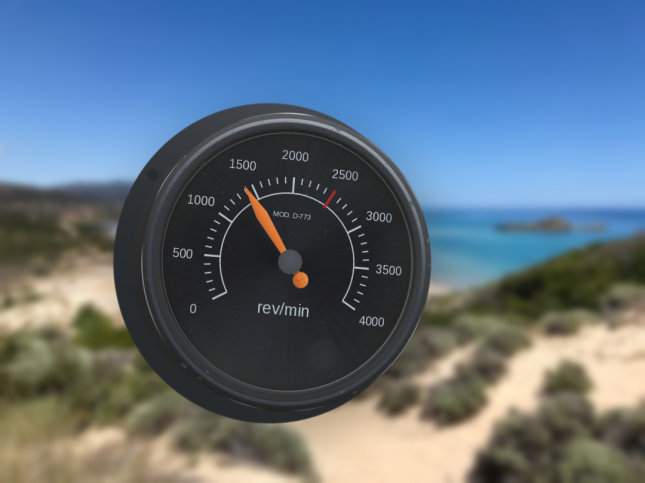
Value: rpm 1400
